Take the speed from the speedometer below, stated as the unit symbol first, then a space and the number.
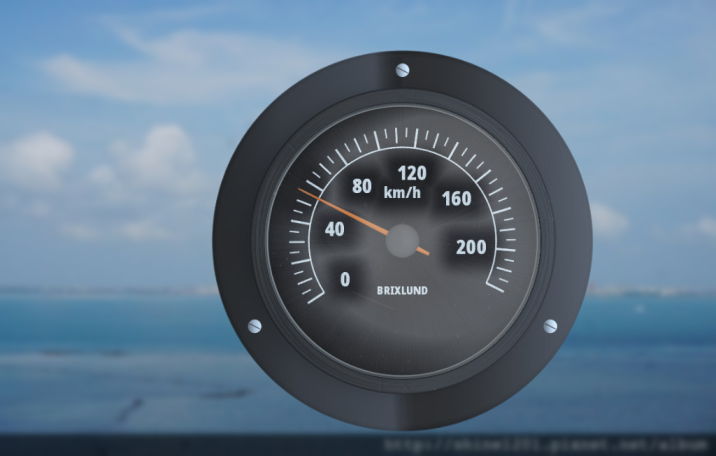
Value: km/h 55
